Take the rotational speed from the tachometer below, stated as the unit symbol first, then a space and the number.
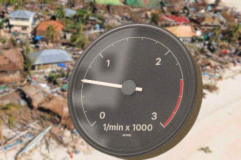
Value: rpm 600
